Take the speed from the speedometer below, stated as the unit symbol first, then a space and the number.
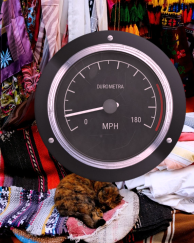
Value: mph 15
